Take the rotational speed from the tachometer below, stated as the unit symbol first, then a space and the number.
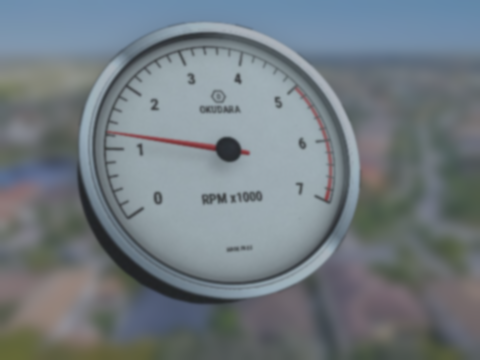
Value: rpm 1200
